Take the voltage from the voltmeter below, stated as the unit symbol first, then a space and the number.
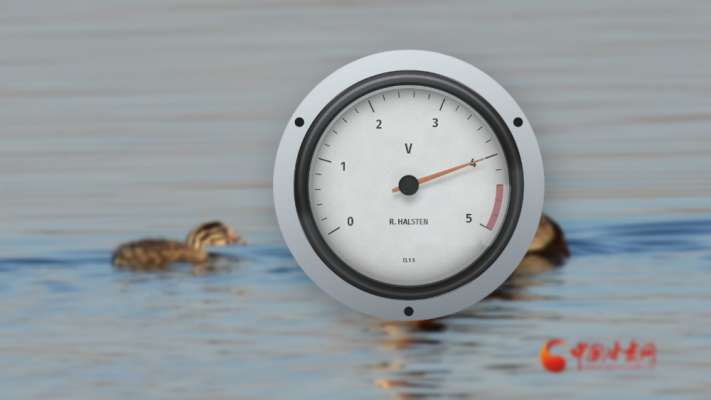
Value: V 4
